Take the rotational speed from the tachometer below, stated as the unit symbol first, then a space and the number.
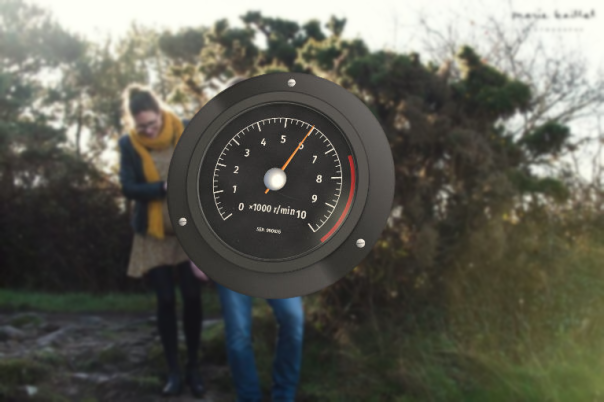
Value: rpm 6000
